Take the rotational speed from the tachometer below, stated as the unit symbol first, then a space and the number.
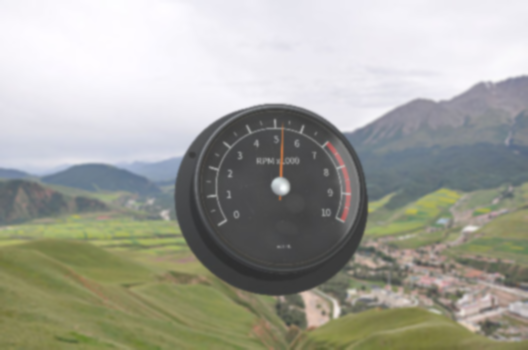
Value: rpm 5250
